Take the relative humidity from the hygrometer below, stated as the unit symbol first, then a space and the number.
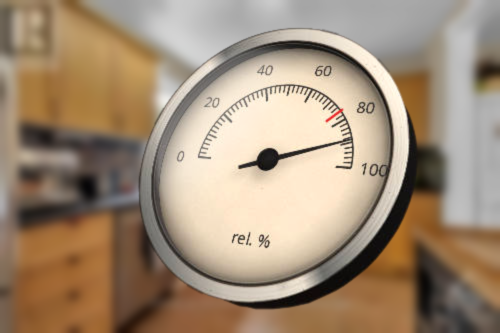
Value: % 90
